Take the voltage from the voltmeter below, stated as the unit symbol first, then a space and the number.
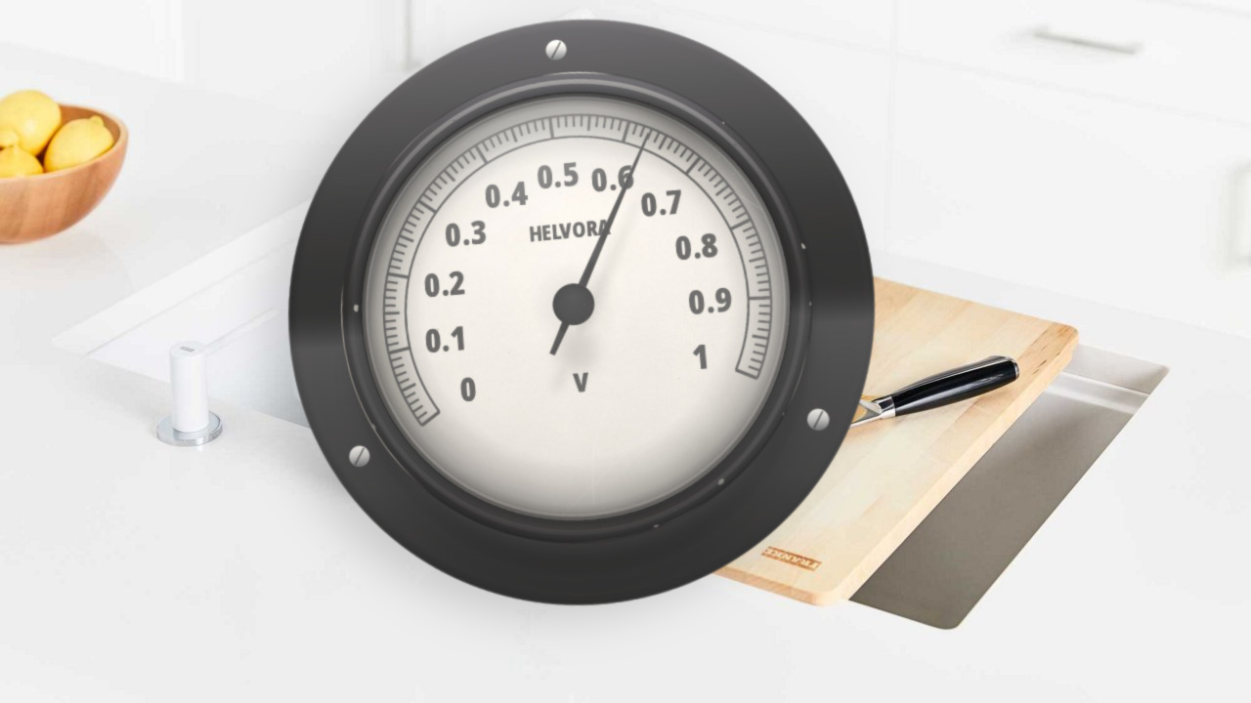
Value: V 0.63
